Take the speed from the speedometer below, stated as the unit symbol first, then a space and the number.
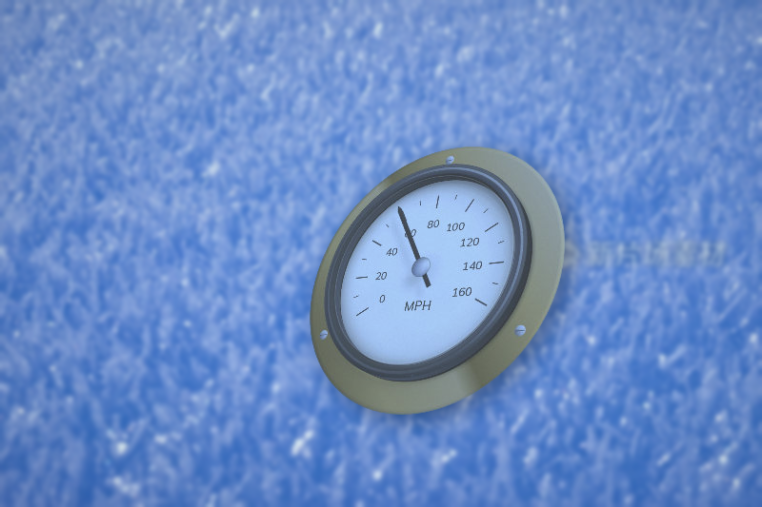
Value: mph 60
